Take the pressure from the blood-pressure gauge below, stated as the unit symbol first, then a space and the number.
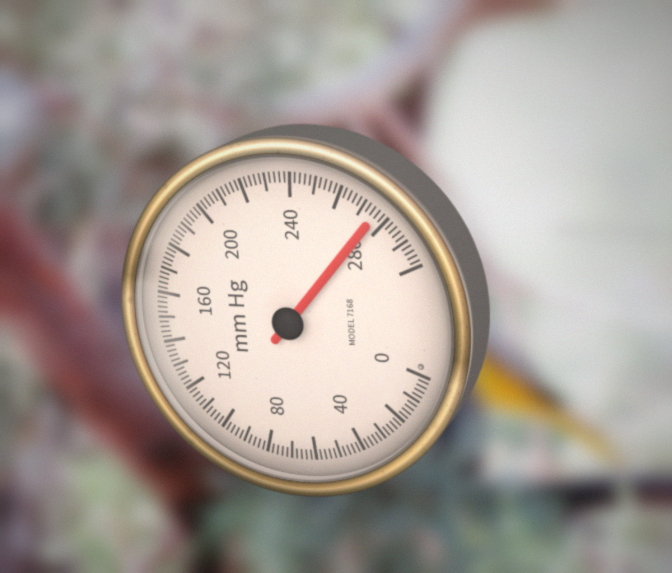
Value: mmHg 276
